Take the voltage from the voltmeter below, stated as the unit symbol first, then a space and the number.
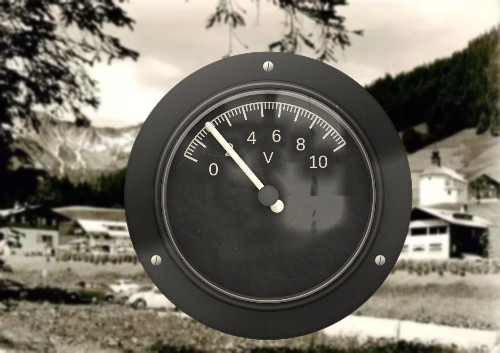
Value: V 2
